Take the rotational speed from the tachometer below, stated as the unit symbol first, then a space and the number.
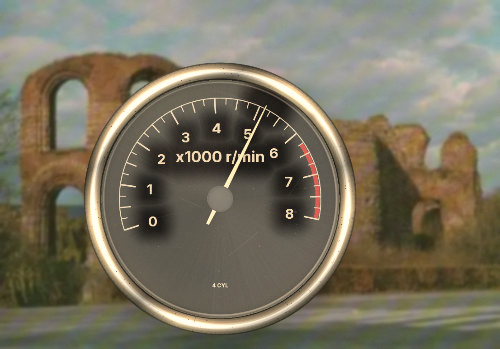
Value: rpm 5125
